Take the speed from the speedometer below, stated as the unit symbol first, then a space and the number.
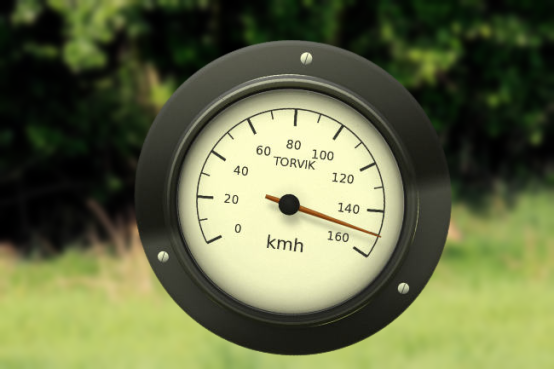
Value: km/h 150
